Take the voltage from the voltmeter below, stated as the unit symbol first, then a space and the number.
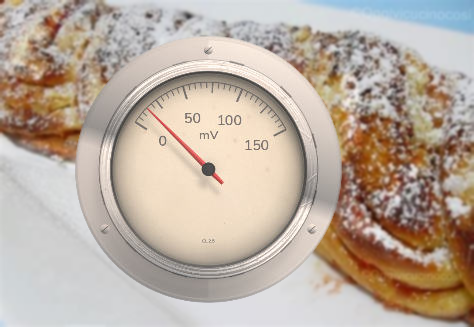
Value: mV 15
